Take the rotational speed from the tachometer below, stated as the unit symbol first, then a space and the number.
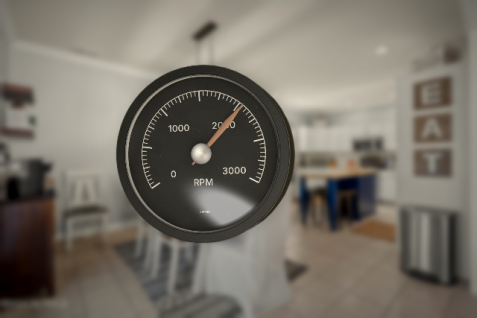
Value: rpm 2050
